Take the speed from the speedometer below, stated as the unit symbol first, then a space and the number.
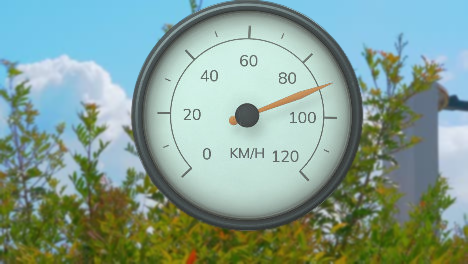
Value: km/h 90
